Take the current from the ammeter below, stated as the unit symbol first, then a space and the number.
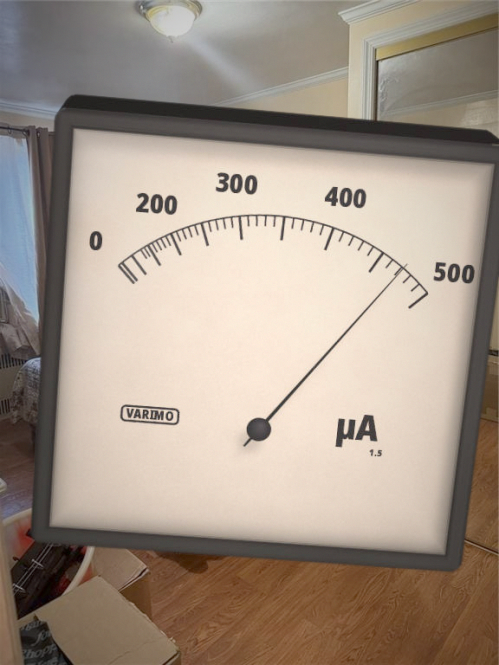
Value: µA 470
